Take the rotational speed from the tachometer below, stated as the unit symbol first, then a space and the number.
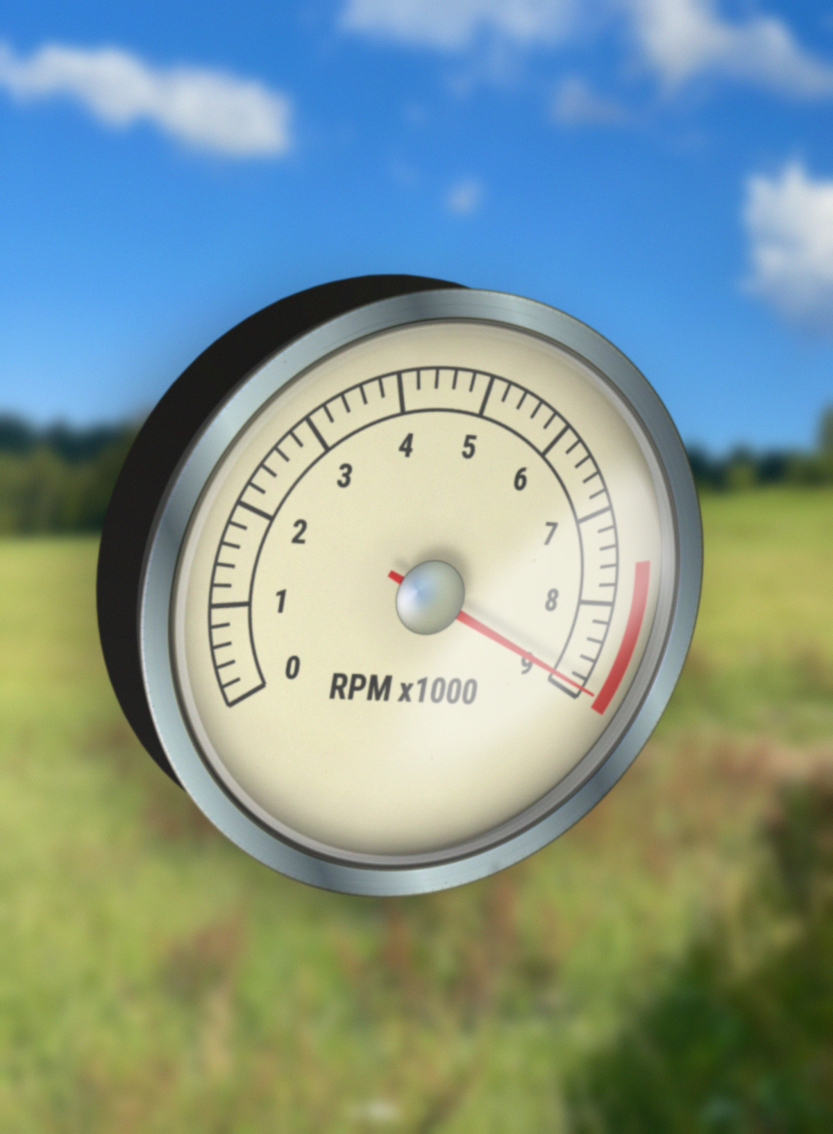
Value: rpm 8900
